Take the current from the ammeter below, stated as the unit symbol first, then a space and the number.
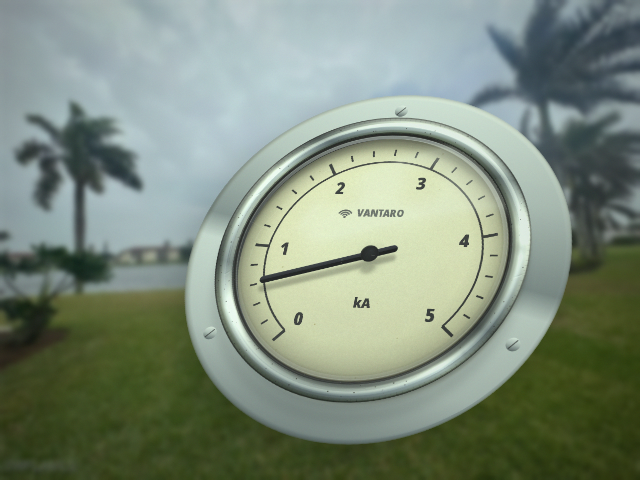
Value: kA 0.6
